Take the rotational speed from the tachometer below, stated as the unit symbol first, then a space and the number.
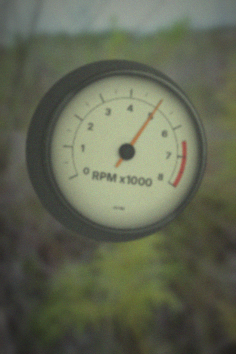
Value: rpm 5000
